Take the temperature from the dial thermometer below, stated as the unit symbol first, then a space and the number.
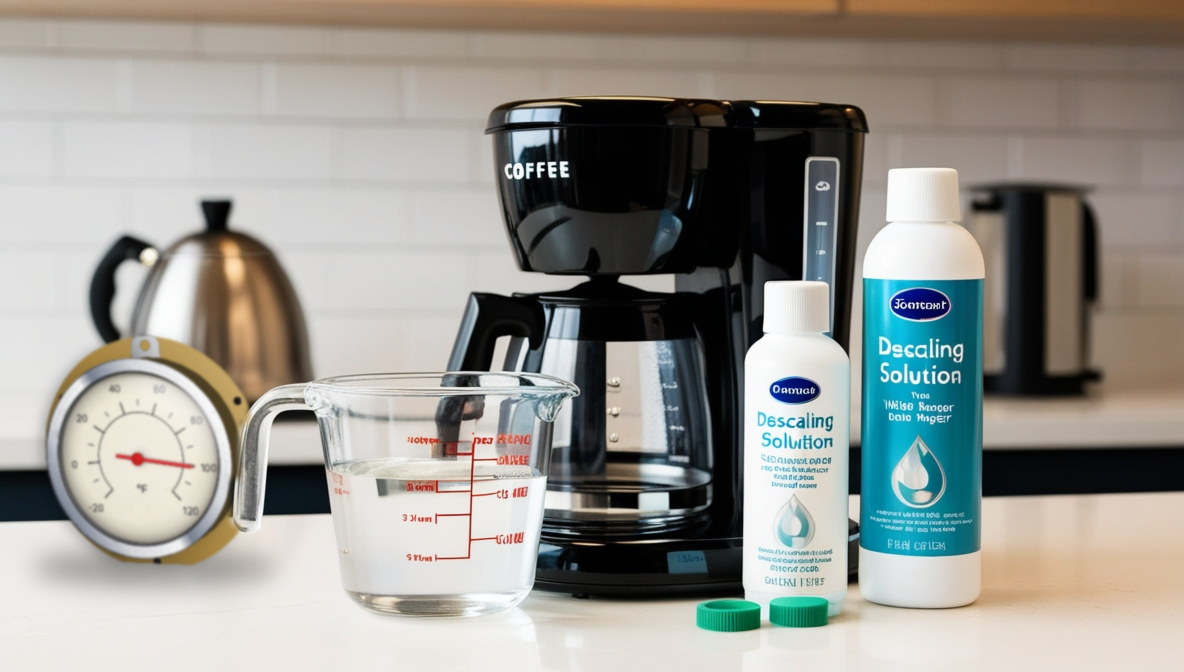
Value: °F 100
